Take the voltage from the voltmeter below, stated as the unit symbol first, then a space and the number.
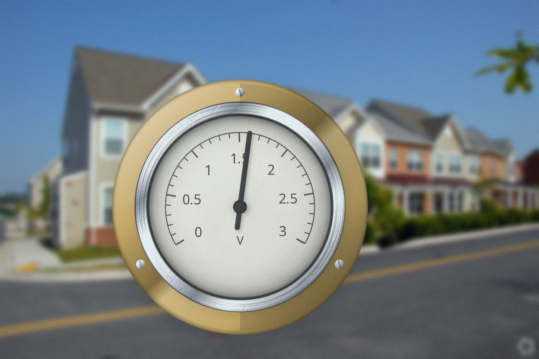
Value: V 1.6
